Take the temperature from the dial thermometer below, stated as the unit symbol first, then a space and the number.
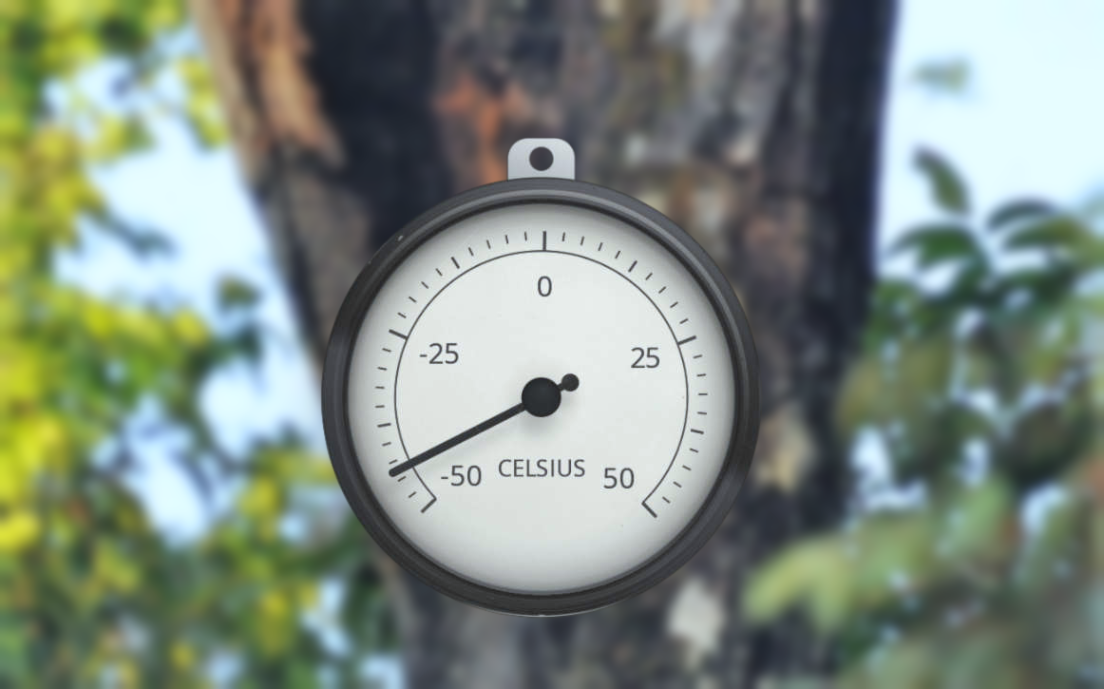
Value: °C -43.75
